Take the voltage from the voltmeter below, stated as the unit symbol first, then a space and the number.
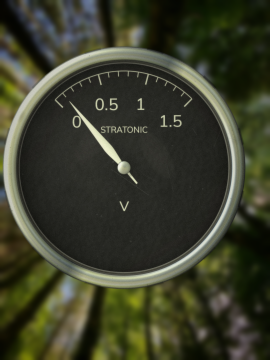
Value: V 0.1
